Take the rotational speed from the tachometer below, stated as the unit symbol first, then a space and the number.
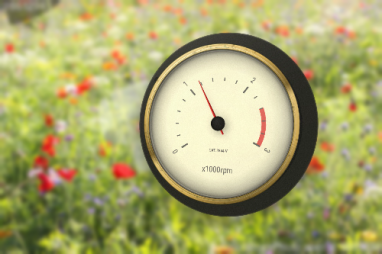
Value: rpm 1200
